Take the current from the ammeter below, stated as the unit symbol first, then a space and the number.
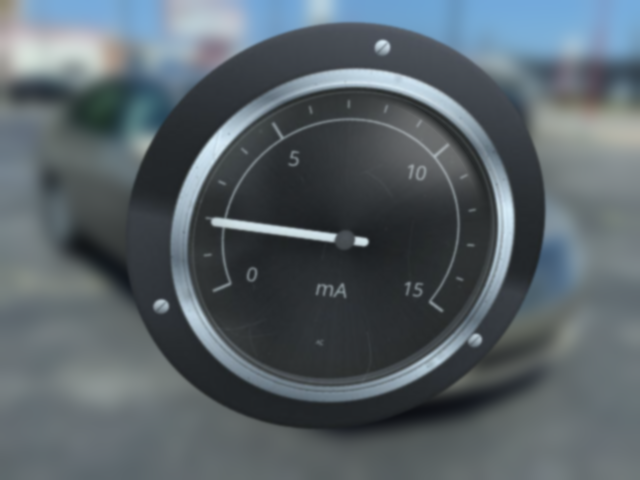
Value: mA 2
